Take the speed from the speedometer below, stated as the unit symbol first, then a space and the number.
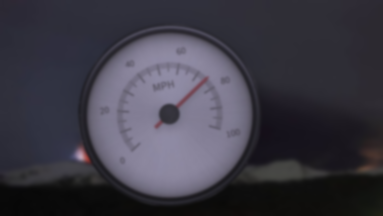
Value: mph 75
